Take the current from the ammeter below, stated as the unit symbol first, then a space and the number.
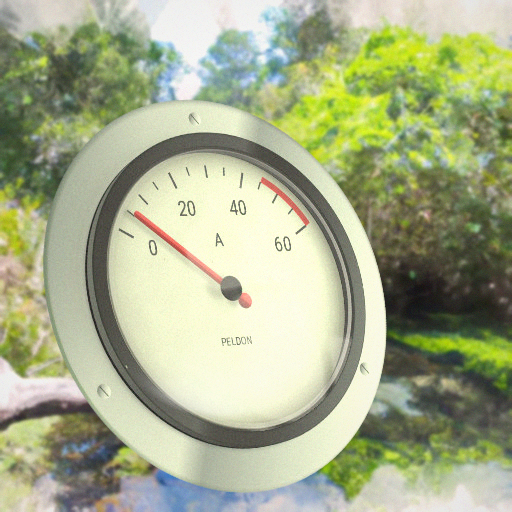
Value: A 5
